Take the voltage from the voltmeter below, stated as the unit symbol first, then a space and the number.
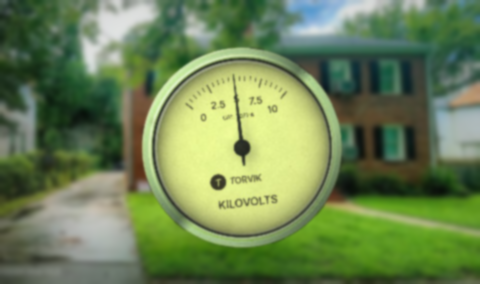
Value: kV 5
